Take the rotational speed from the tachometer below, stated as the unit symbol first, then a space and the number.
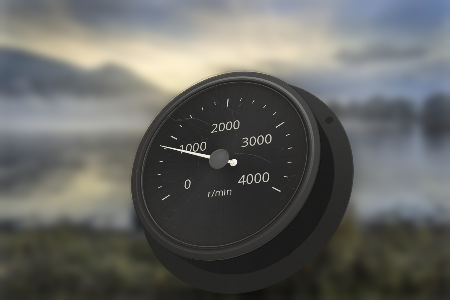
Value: rpm 800
